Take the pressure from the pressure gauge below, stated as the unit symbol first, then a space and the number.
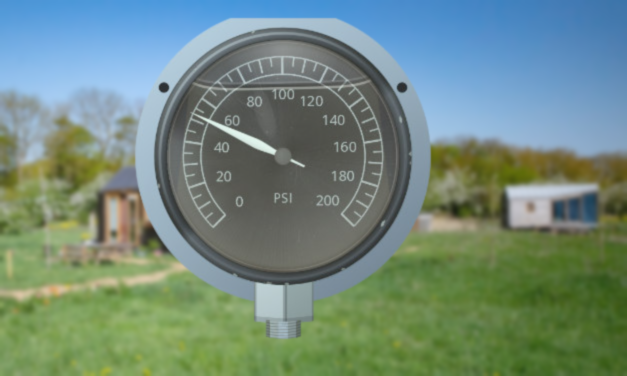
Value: psi 52.5
